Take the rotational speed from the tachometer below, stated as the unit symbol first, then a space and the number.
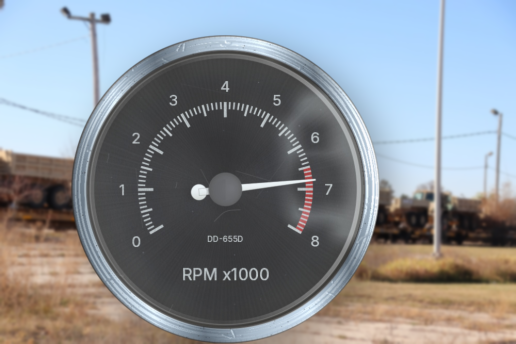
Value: rpm 6800
